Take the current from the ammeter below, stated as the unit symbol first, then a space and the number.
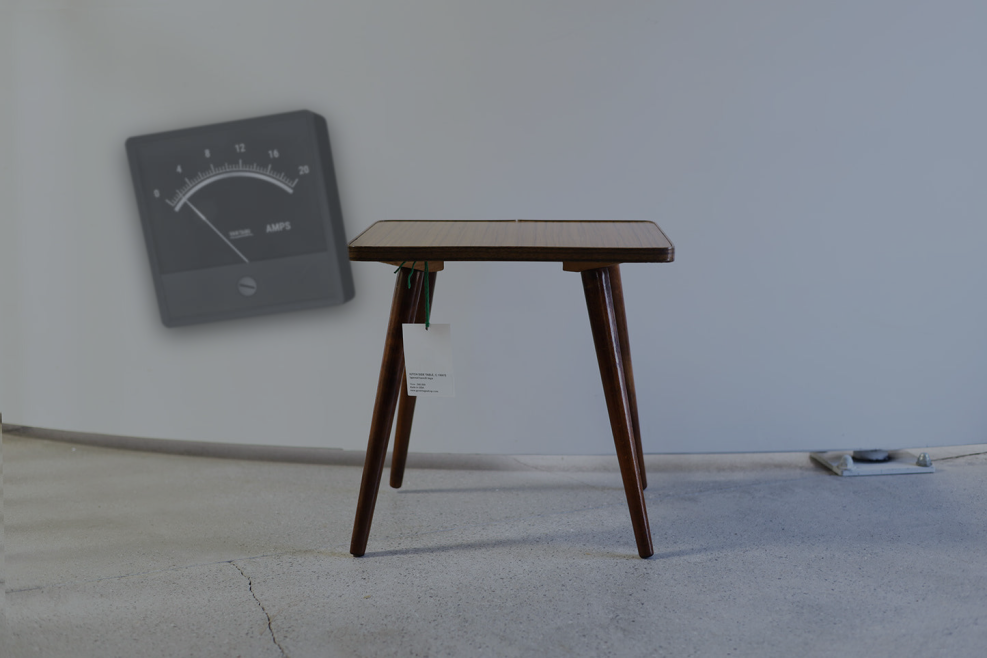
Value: A 2
